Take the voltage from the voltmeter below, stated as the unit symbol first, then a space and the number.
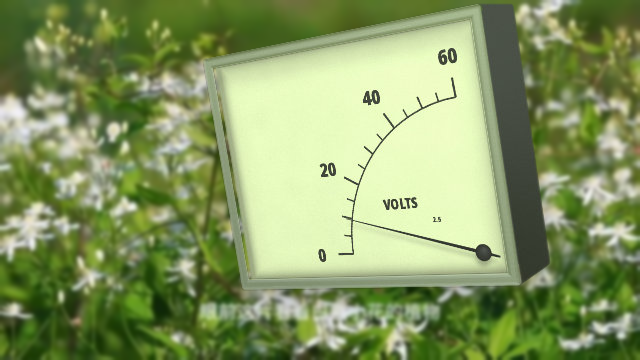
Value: V 10
